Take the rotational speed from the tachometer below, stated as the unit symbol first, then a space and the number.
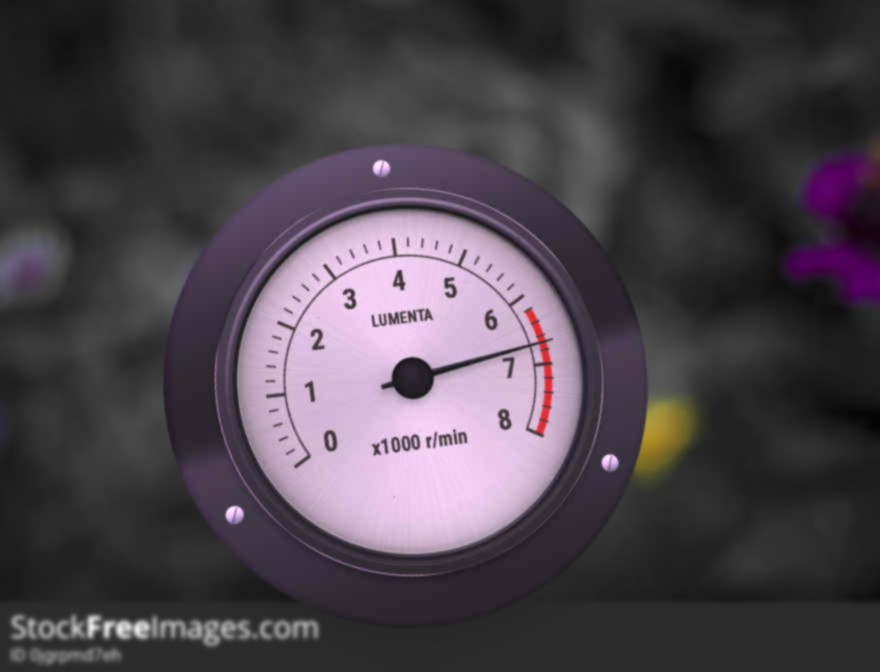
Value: rpm 6700
